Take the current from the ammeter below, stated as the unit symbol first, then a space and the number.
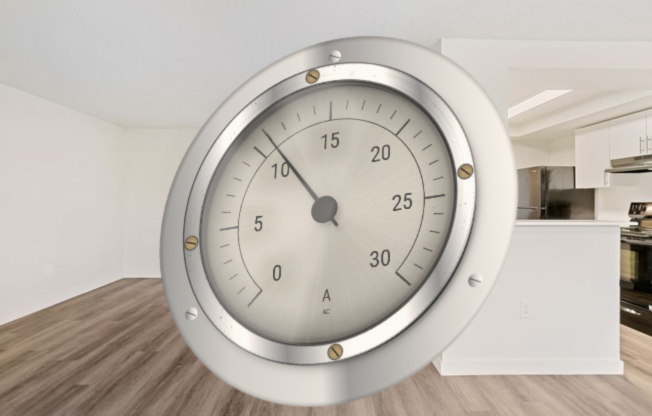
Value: A 11
